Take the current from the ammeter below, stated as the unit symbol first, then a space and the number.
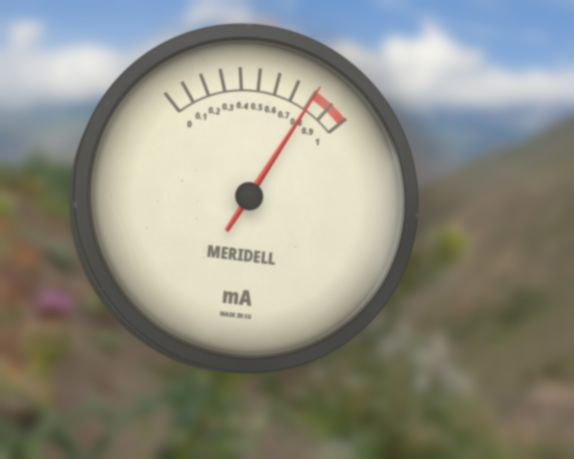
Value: mA 0.8
